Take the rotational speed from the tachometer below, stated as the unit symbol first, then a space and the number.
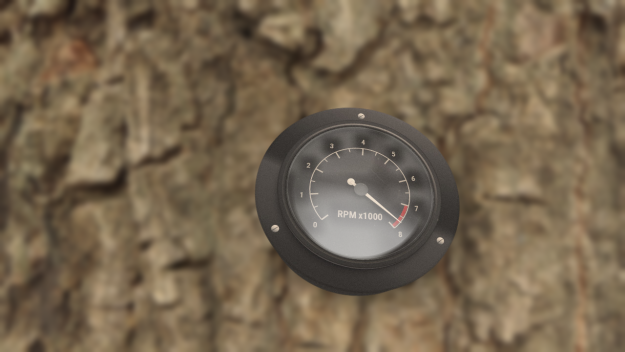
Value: rpm 7750
